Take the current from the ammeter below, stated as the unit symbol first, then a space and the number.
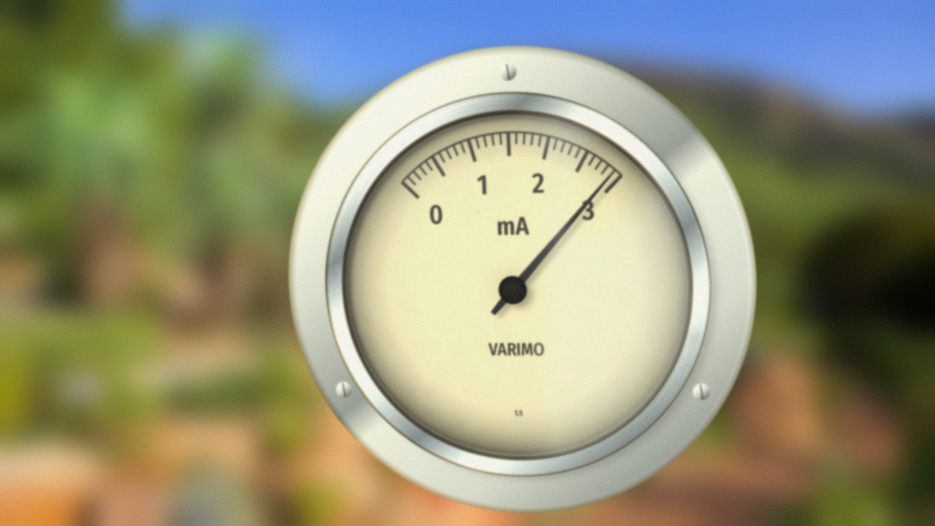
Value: mA 2.9
